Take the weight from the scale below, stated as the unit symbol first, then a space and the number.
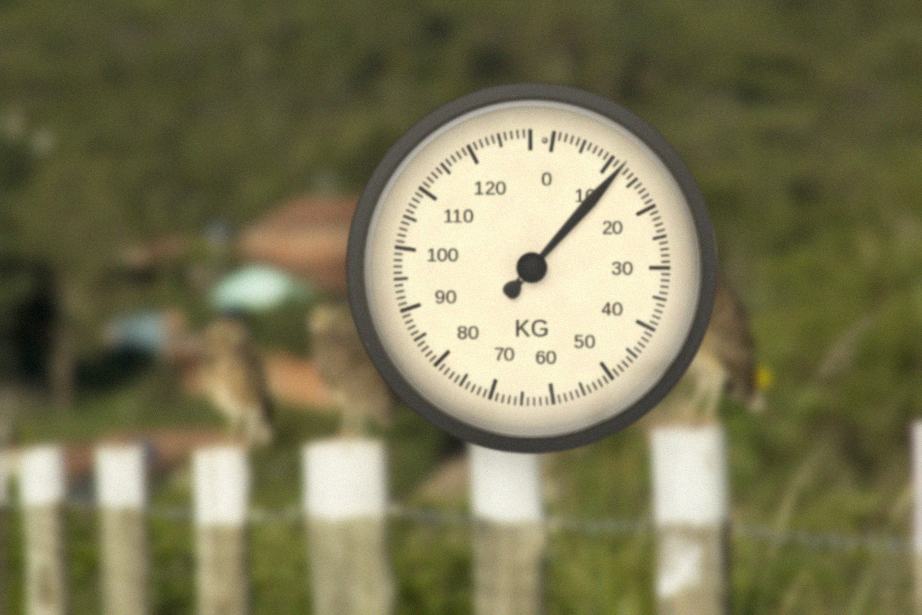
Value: kg 12
